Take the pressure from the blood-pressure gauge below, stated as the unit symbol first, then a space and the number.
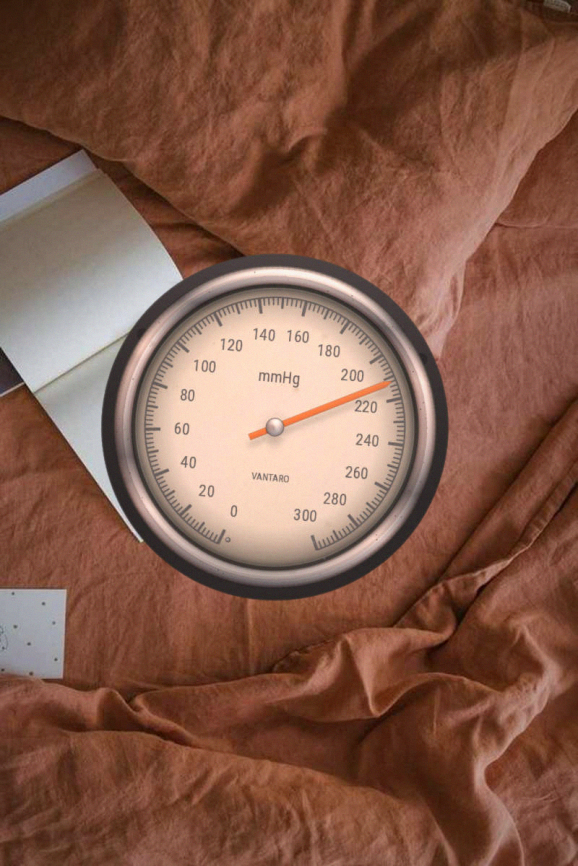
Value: mmHg 212
